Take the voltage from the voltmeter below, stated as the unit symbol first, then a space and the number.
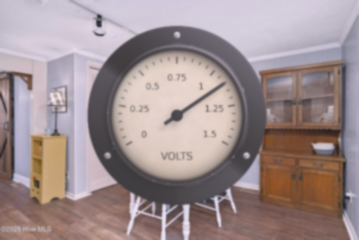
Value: V 1.1
